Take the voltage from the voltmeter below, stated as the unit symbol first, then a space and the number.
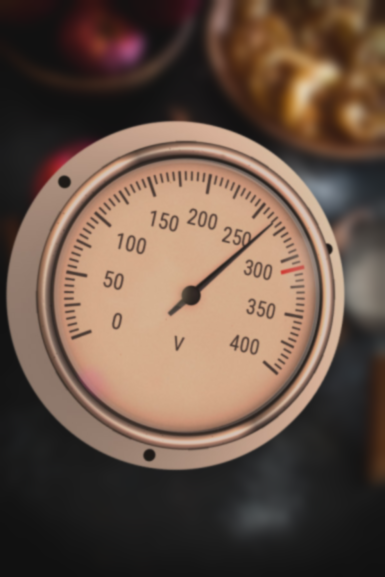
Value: V 265
